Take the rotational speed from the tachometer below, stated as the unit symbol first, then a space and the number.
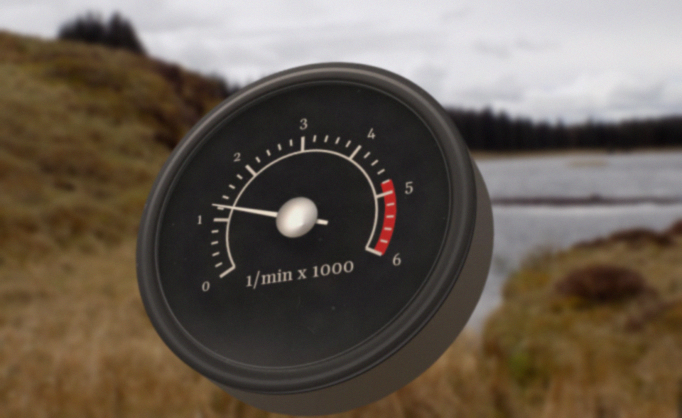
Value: rpm 1200
